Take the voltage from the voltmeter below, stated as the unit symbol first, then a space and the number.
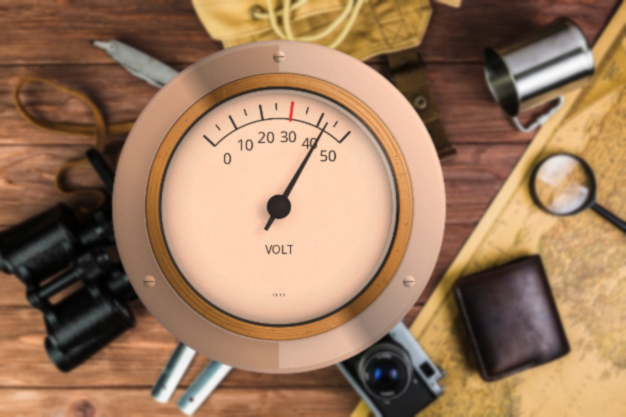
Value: V 42.5
